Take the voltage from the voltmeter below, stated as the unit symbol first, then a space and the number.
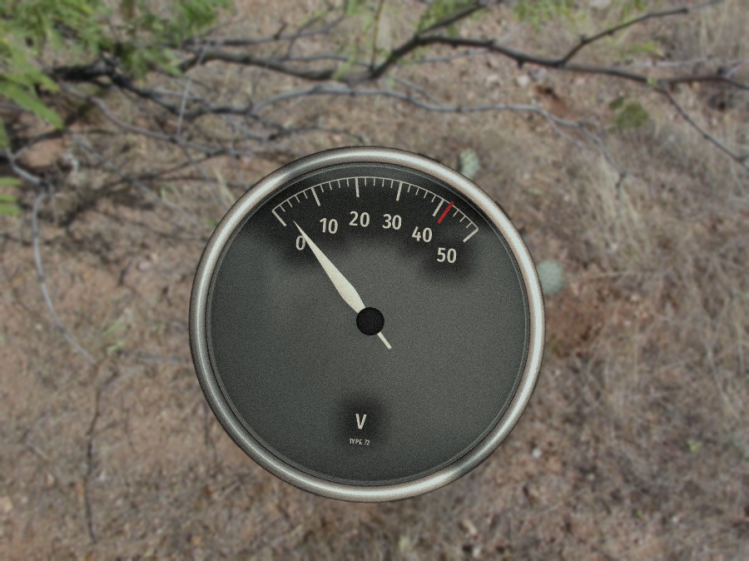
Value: V 2
